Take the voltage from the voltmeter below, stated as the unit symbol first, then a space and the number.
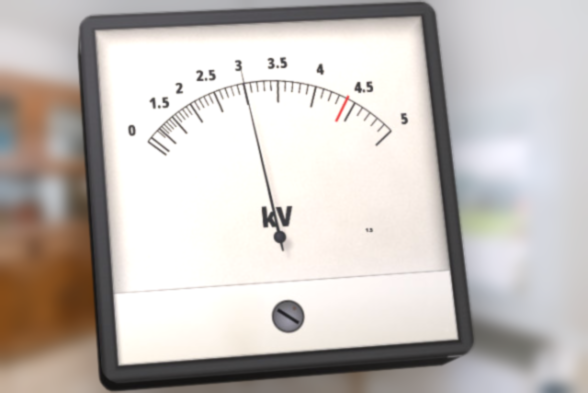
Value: kV 3
